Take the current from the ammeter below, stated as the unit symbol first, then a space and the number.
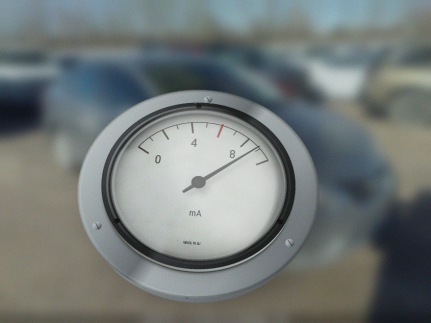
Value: mA 9
